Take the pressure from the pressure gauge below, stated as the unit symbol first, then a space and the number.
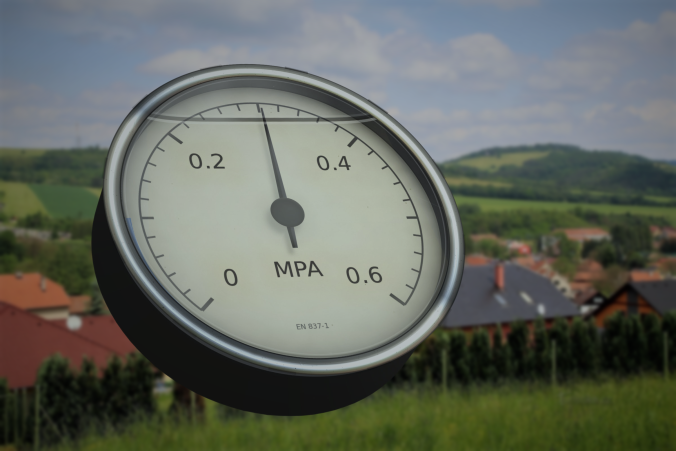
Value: MPa 0.3
